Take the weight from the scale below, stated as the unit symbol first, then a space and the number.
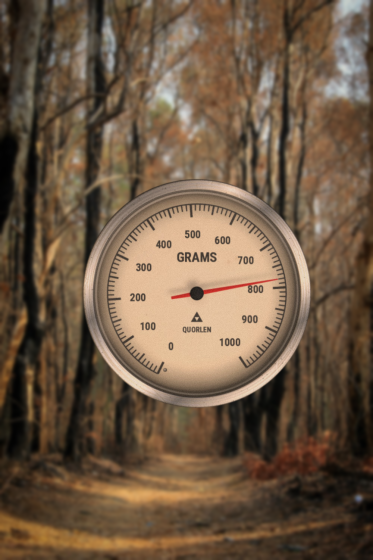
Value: g 780
